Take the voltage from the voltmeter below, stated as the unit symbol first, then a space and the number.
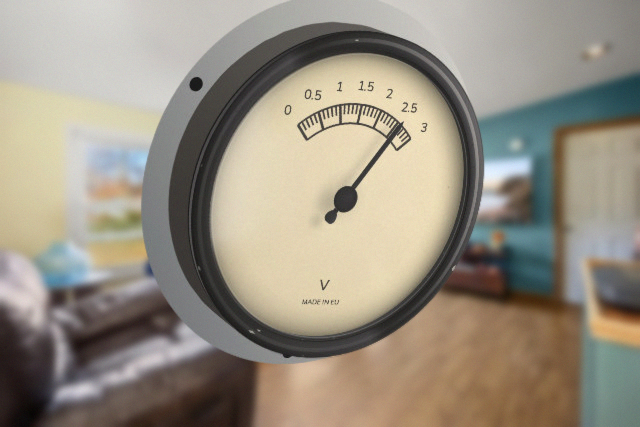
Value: V 2.5
